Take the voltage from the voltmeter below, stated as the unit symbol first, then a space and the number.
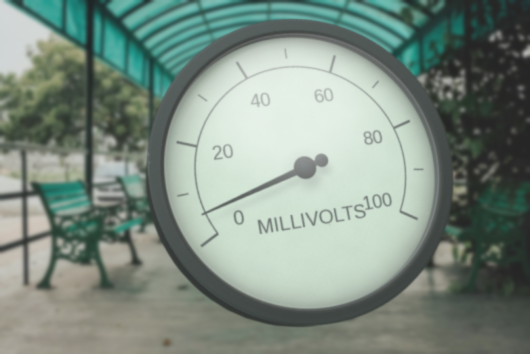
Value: mV 5
